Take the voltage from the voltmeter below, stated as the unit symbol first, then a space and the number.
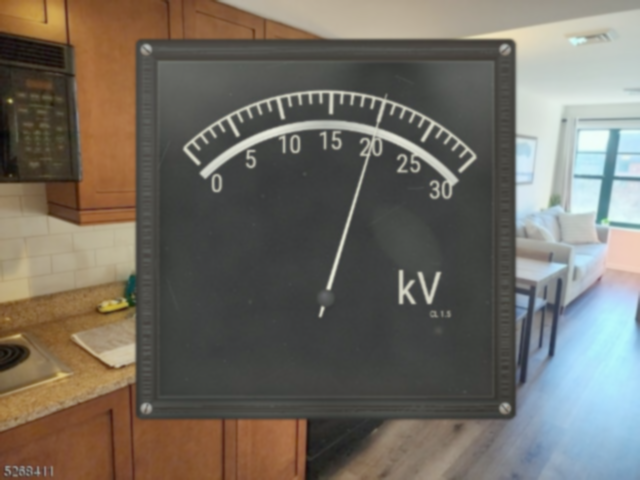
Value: kV 20
